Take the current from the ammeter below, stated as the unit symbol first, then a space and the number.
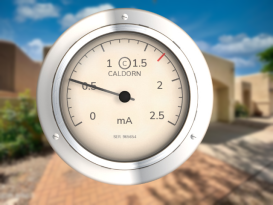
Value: mA 0.5
